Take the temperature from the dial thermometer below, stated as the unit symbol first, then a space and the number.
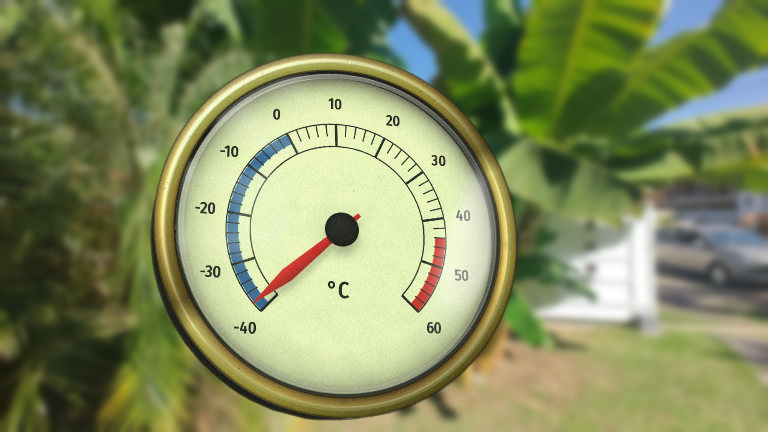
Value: °C -38
